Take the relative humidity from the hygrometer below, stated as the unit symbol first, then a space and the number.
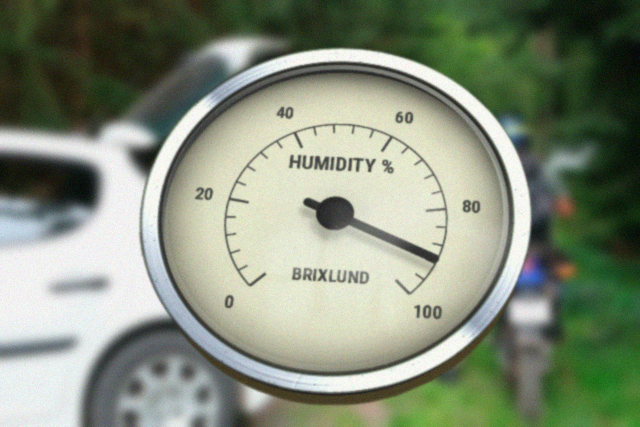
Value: % 92
